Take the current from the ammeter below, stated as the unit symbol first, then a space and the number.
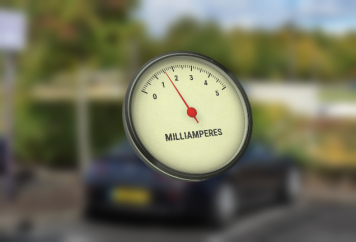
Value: mA 1.5
